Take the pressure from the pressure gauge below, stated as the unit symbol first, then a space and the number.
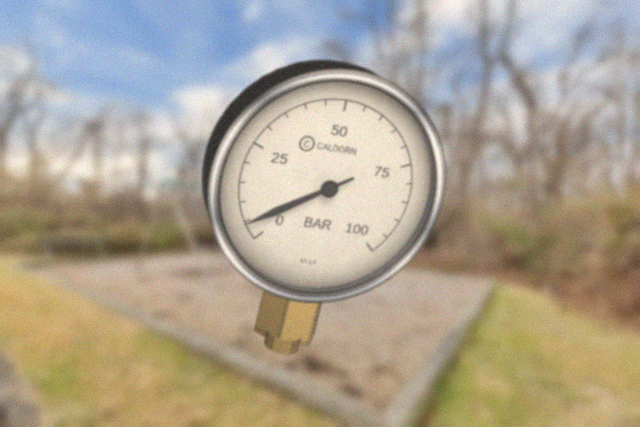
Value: bar 5
